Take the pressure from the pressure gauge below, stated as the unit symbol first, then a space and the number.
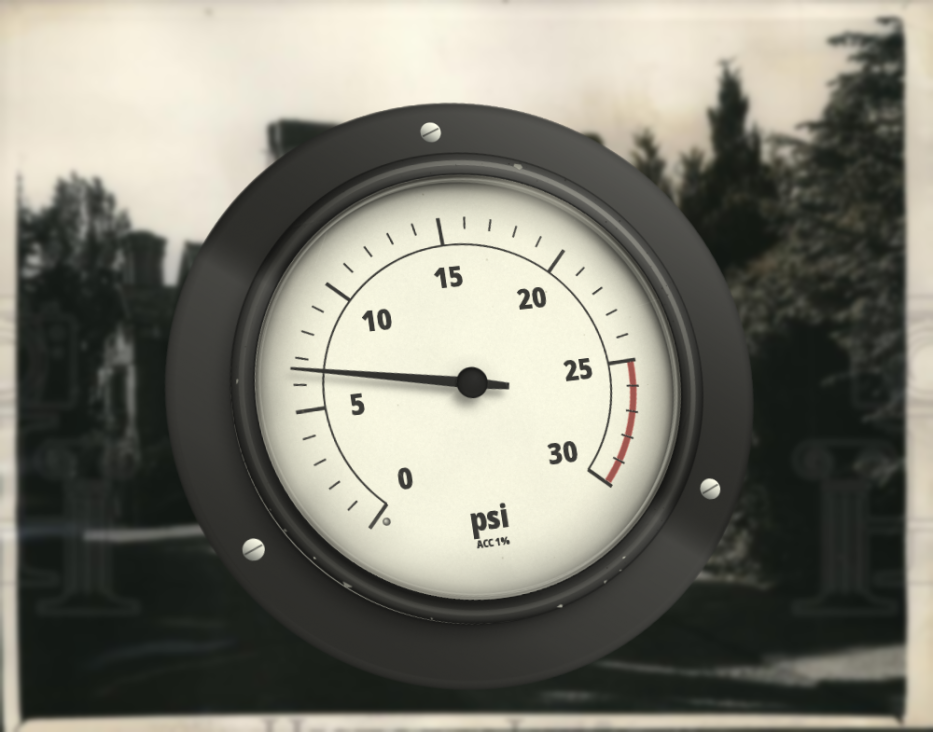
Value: psi 6.5
